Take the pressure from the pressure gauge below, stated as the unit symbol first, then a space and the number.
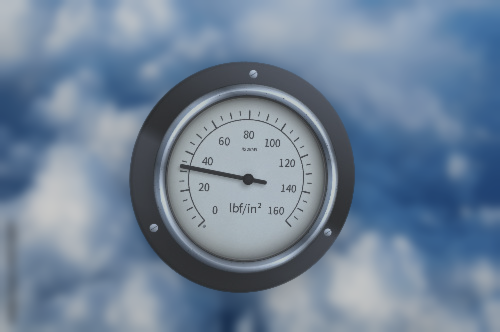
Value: psi 32.5
